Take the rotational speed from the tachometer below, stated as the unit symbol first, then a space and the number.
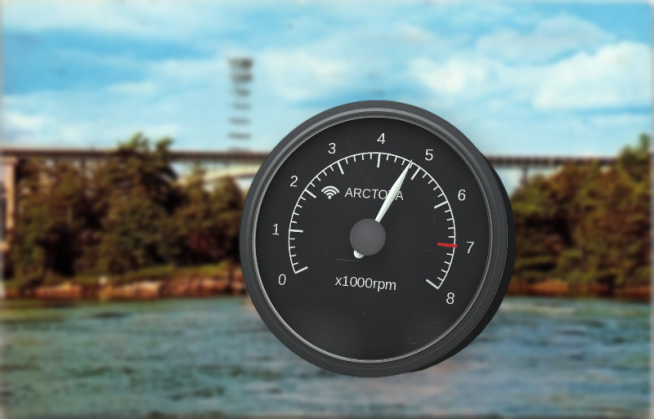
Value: rpm 4800
